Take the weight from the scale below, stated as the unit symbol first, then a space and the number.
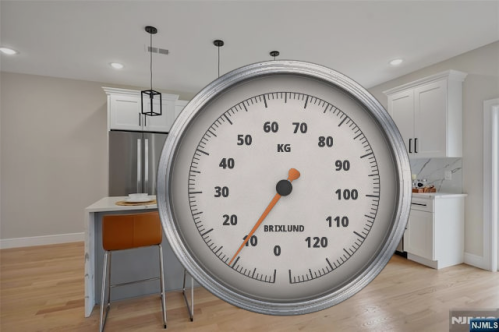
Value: kg 11
